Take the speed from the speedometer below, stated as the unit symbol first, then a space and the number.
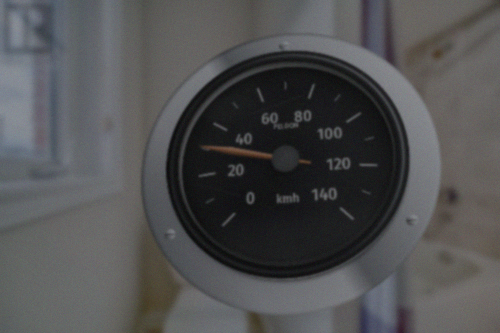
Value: km/h 30
